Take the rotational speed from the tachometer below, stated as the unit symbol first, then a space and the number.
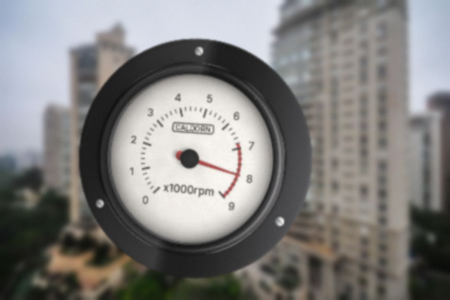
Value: rpm 8000
